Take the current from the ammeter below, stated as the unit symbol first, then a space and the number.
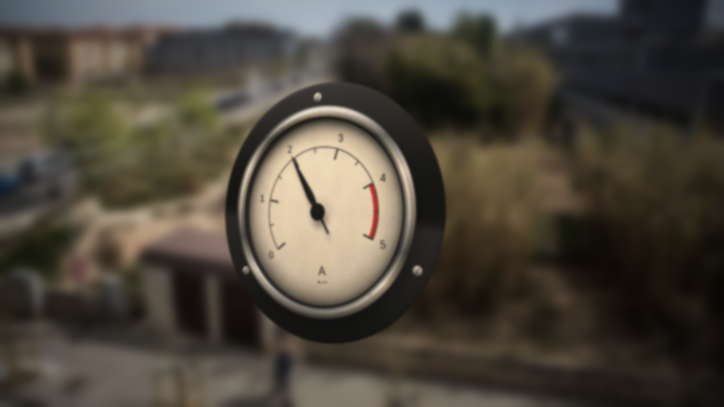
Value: A 2
